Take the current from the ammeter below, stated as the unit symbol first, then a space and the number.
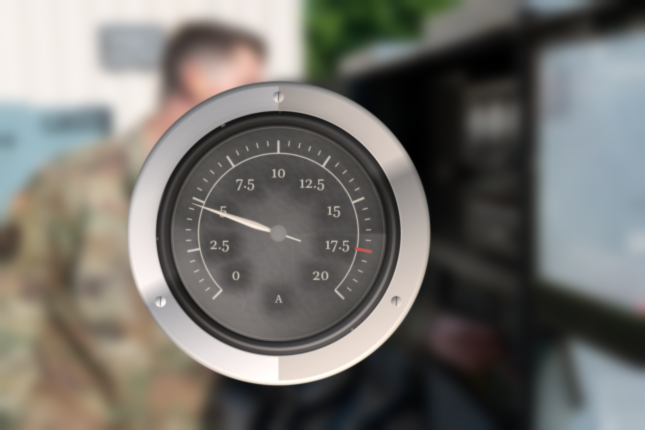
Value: A 4.75
